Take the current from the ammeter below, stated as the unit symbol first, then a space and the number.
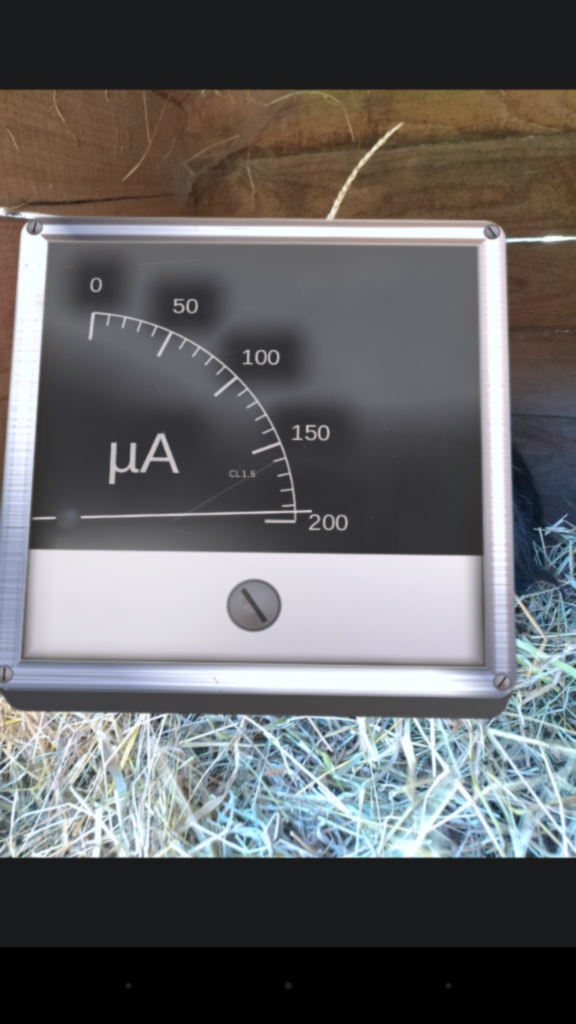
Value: µA 195
